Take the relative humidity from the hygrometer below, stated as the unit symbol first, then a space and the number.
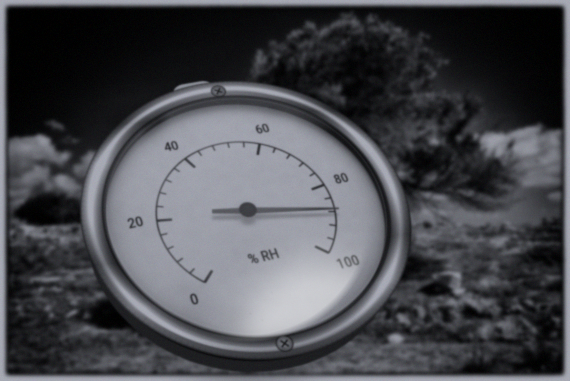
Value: % 88
